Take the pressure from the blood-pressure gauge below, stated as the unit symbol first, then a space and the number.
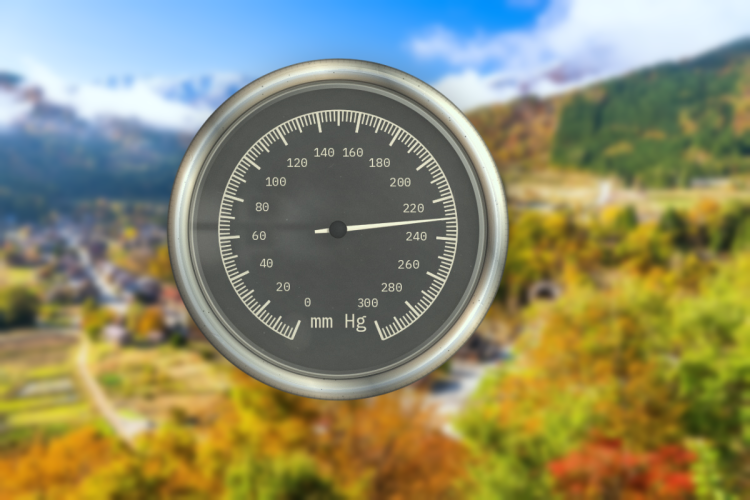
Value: mmHg 230
